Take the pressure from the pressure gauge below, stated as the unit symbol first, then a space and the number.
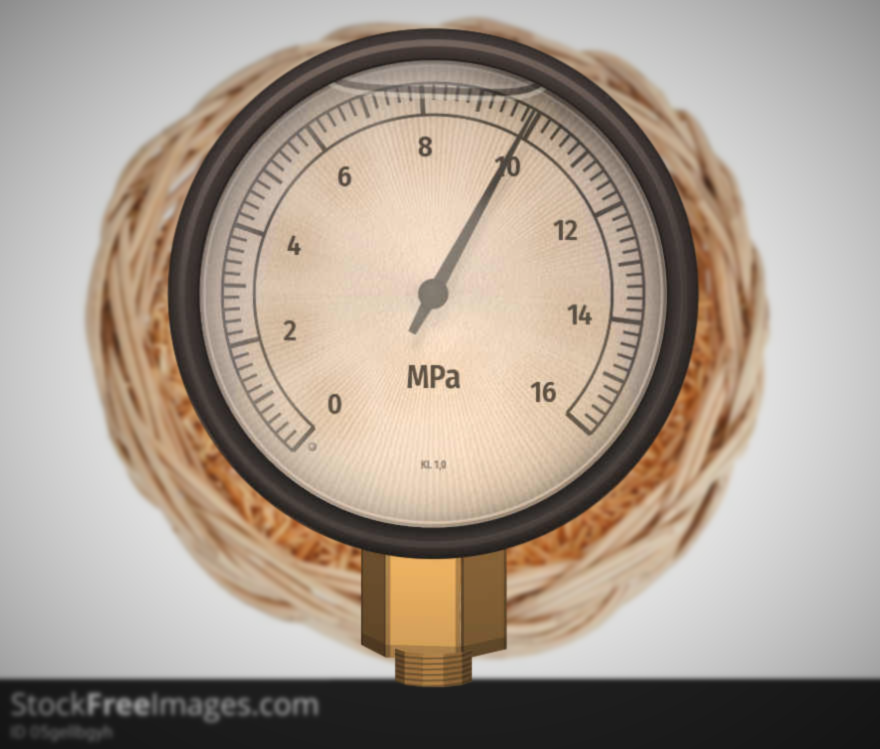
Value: MPa 9.9
